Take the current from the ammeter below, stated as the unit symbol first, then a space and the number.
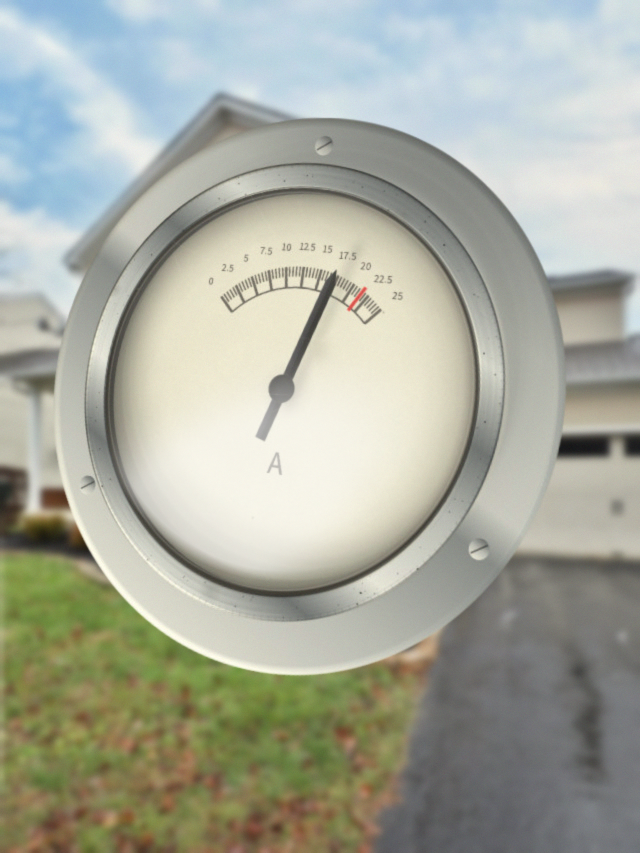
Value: A 17.5
